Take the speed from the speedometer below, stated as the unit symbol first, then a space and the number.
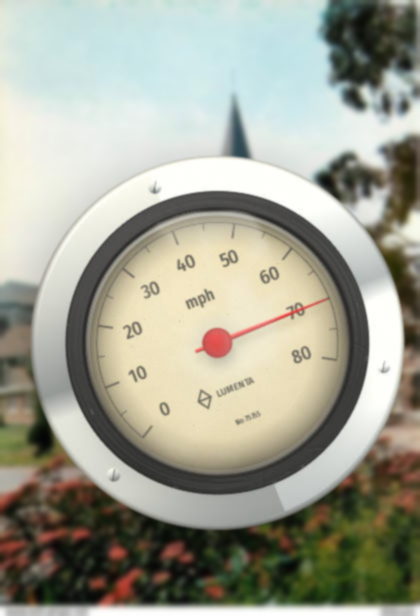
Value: mph 70
